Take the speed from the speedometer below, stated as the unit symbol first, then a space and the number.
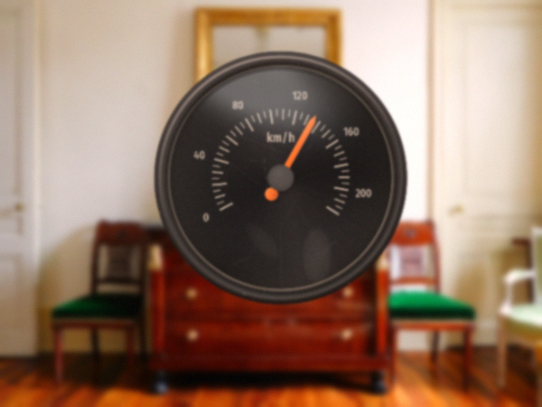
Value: km/h 135
